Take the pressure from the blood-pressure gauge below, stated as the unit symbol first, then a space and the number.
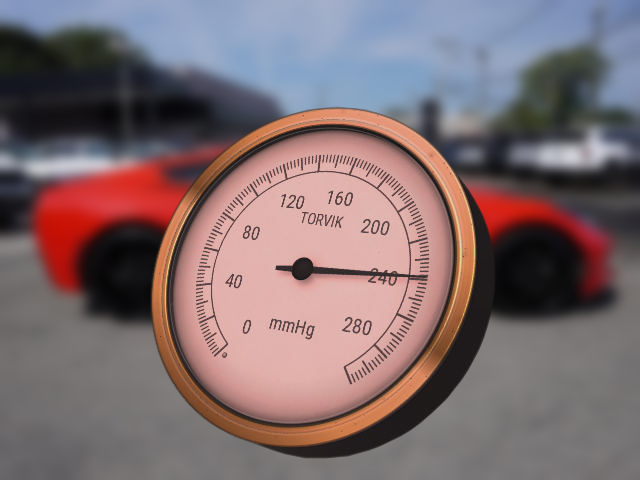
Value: mmHg 240
